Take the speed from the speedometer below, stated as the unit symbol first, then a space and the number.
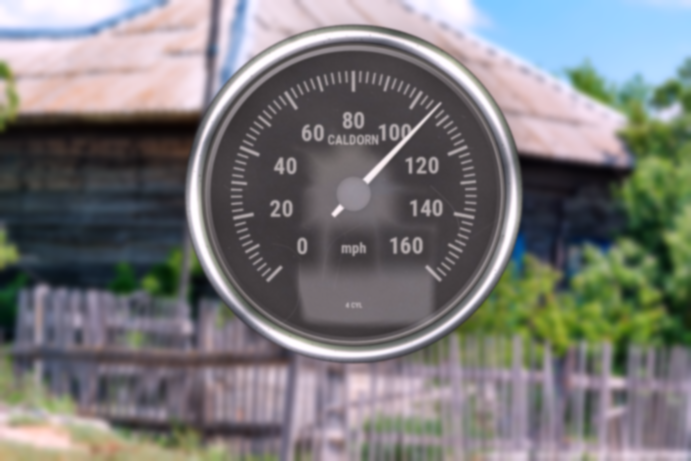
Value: mph 106
